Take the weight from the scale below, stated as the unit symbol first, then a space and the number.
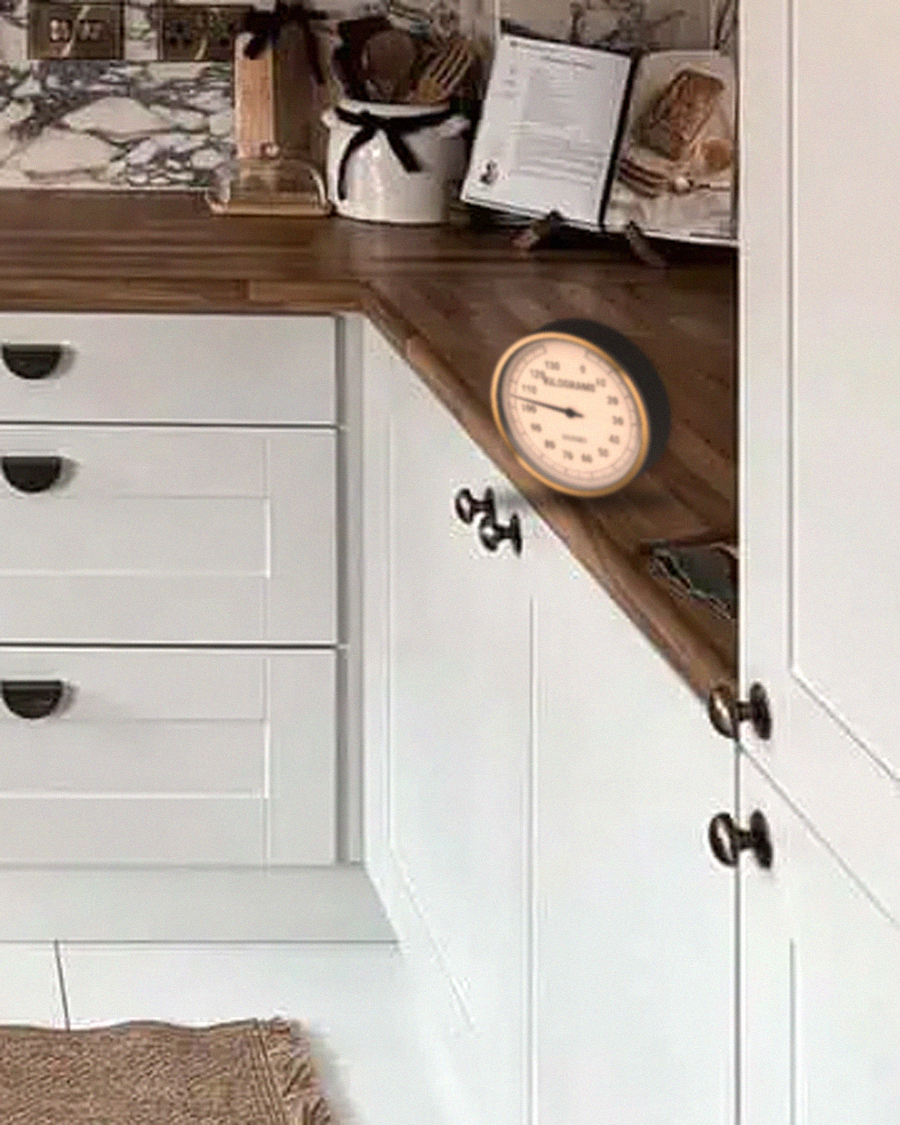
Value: kg 105
